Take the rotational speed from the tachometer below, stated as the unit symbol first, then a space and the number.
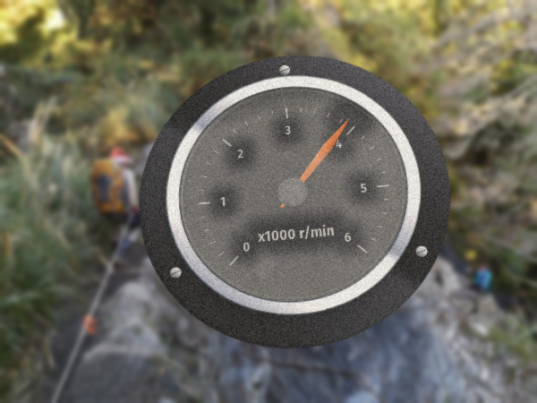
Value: rpm 3900
